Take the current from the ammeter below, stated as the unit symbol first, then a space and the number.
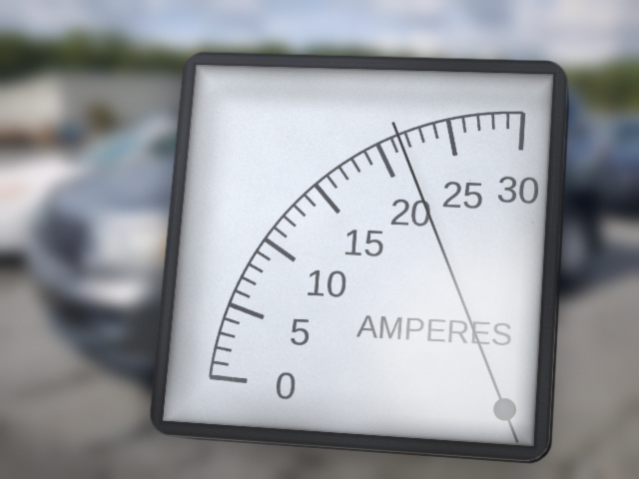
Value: A 21.5
